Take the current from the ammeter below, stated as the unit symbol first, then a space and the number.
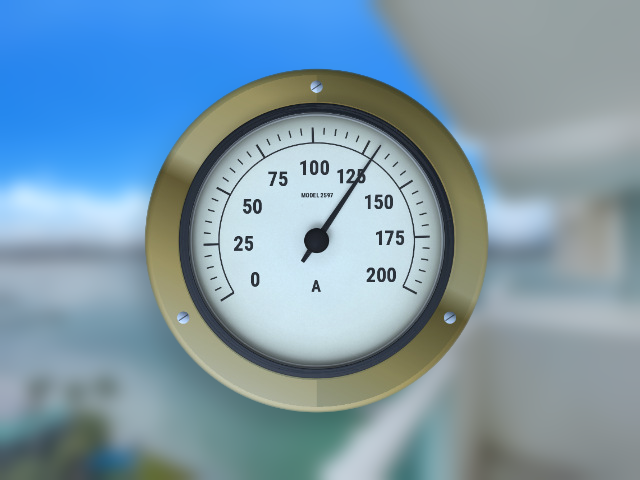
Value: A 130
